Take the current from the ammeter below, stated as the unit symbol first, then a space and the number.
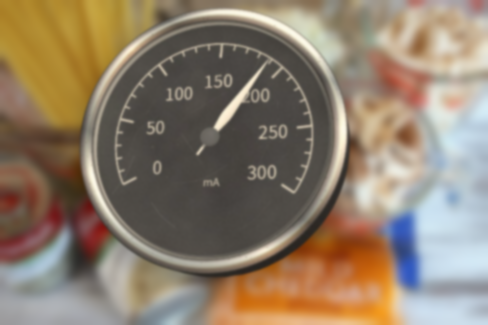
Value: mA 190
